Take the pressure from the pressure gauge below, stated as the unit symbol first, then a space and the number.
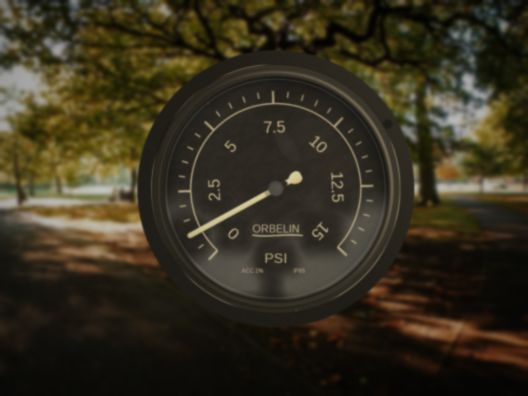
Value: psi 1
